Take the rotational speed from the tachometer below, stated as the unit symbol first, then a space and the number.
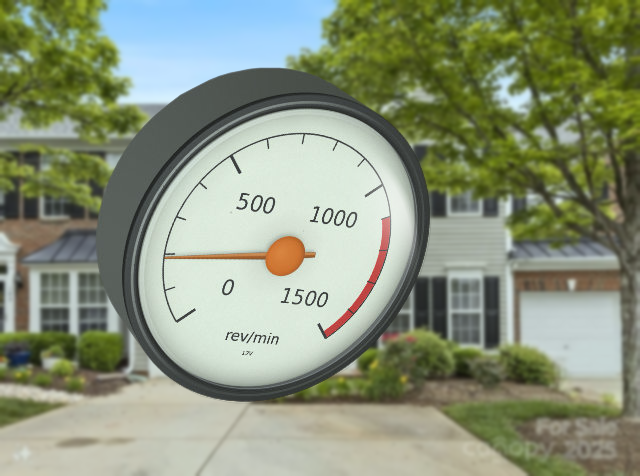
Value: rpm 200
